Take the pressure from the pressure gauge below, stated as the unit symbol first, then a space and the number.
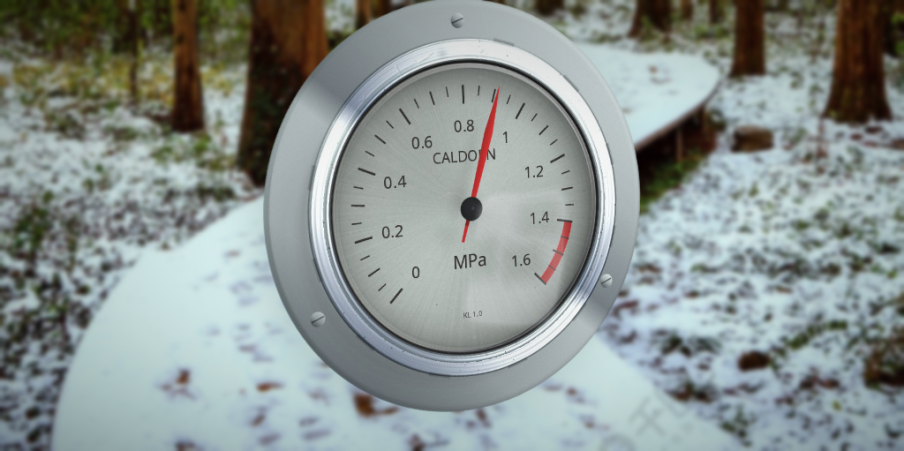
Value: MPa 0.9
